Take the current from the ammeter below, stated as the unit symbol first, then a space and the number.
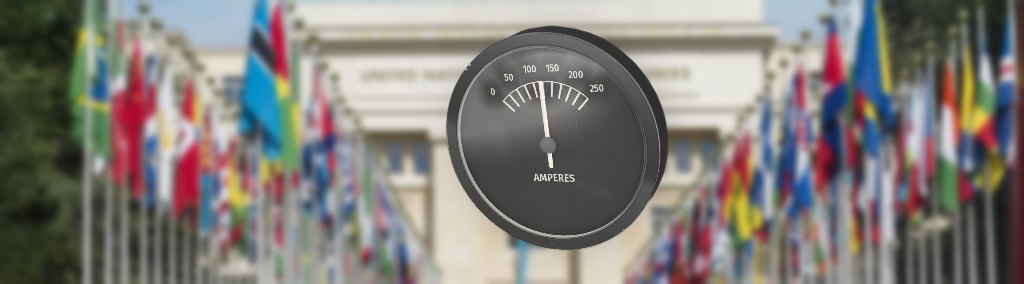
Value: A 125
